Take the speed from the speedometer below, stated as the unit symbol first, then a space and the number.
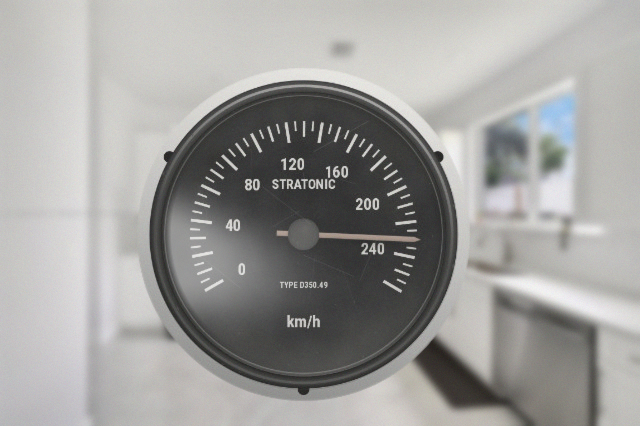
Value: km/h 230
